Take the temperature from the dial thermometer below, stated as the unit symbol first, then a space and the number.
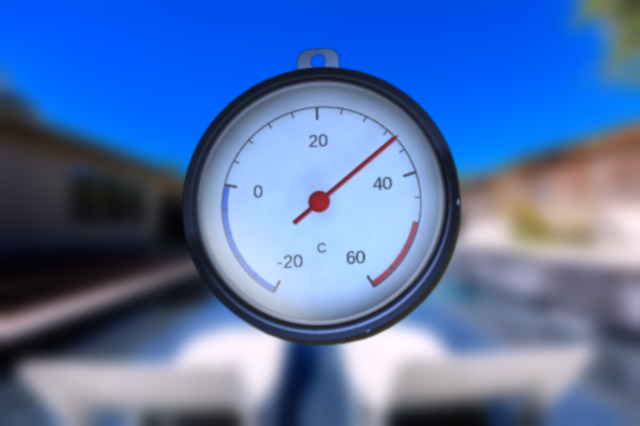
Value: °C 34
